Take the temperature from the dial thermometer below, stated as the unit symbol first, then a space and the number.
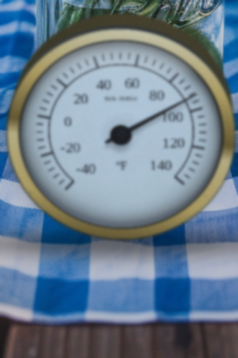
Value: °F 92
